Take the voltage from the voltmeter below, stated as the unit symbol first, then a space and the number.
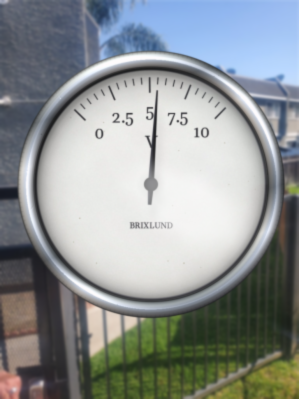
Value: V 5.5
